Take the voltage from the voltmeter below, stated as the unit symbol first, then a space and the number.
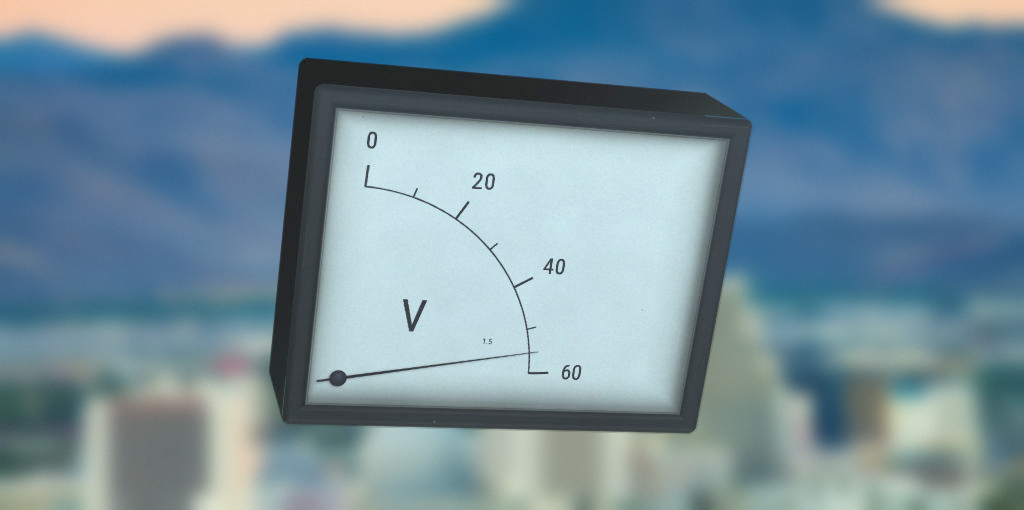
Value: V 55
